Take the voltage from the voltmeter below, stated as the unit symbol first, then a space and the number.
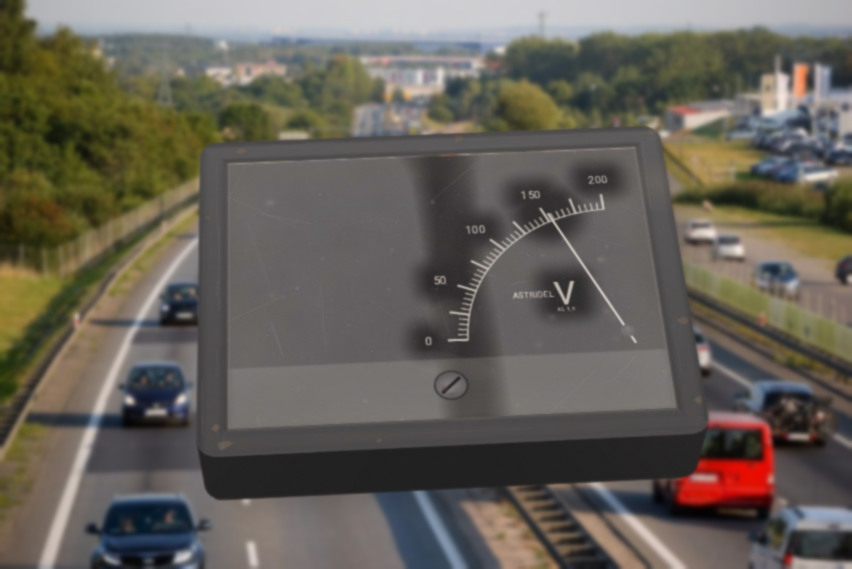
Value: V 150
